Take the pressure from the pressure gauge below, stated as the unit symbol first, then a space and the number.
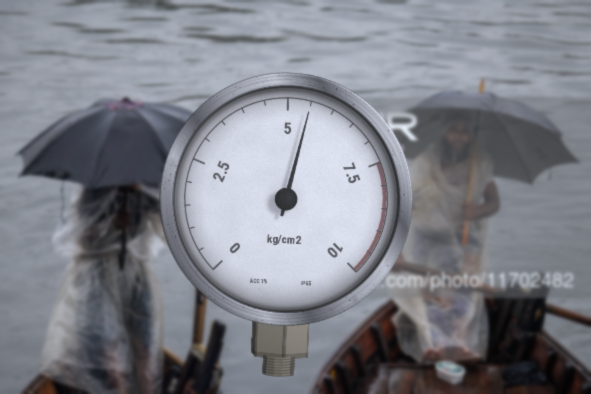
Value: kg/cm² 5.5
